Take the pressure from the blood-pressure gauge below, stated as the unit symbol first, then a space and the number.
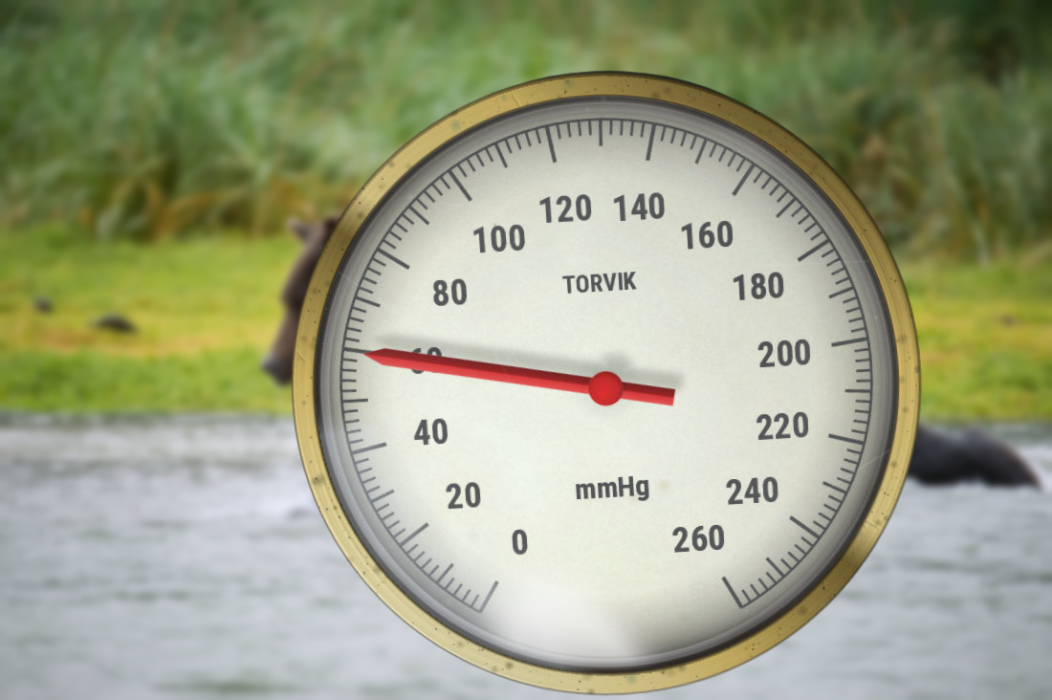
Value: mmHg 60
